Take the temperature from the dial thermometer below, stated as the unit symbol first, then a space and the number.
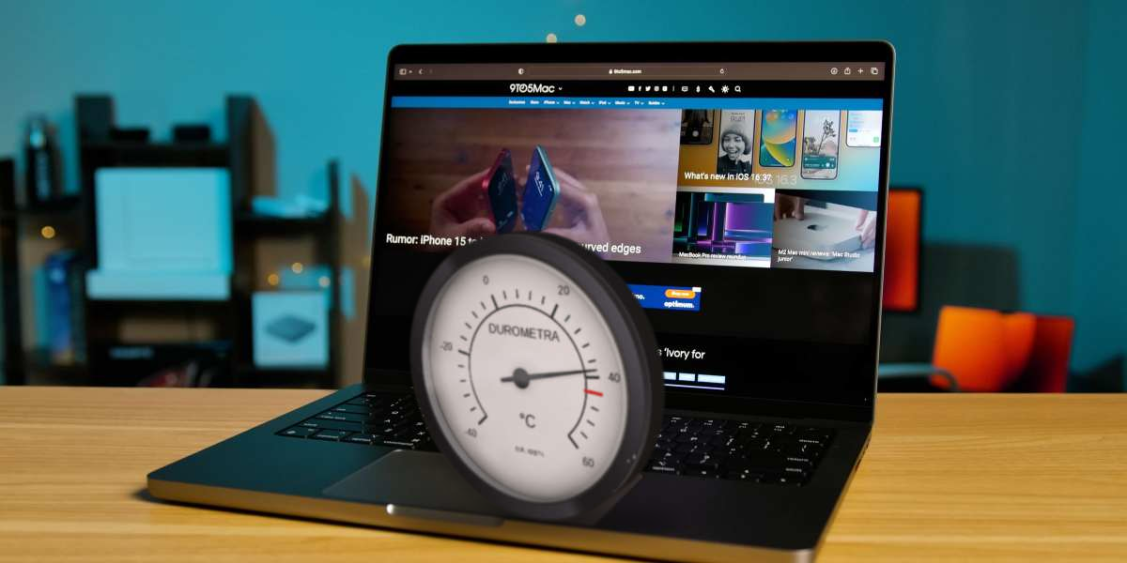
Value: °C 38
